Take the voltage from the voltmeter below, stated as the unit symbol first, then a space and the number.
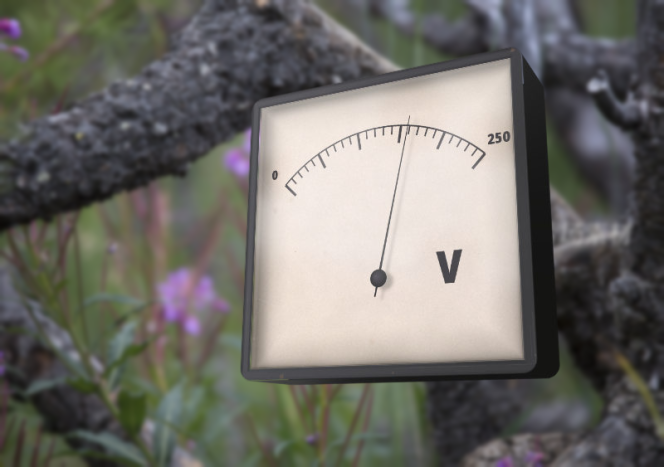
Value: V 160
